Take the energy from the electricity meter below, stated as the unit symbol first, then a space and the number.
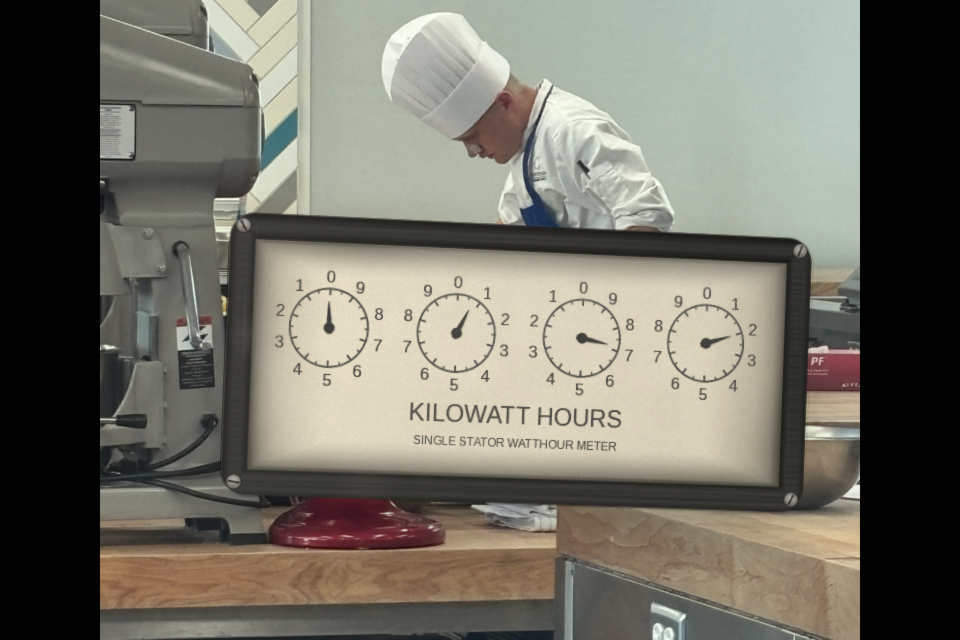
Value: kWh 72
